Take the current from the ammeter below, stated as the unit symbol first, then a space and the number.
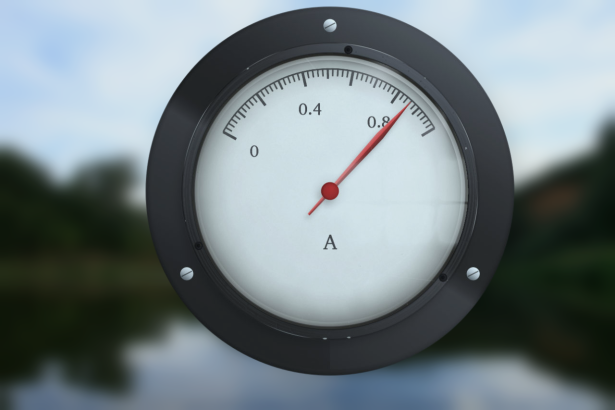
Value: A 0.86
